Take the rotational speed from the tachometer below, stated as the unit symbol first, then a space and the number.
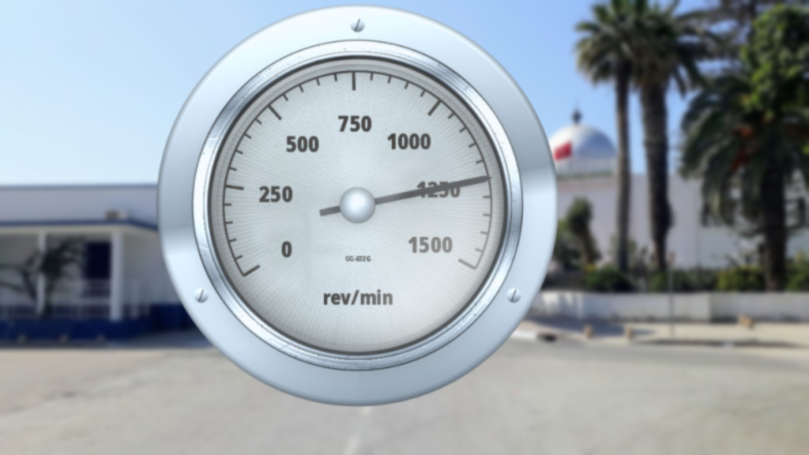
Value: rpm 1250
